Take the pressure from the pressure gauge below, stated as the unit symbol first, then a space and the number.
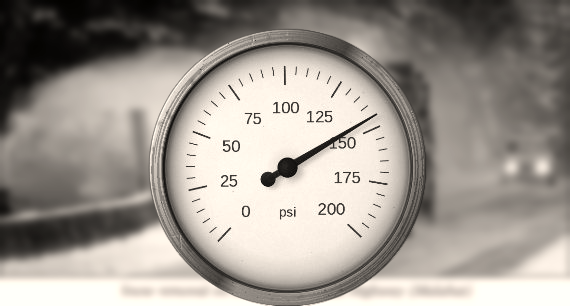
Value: psi 145
